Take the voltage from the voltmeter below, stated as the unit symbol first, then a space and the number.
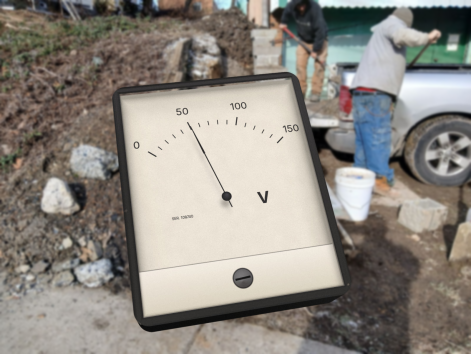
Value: V 50
